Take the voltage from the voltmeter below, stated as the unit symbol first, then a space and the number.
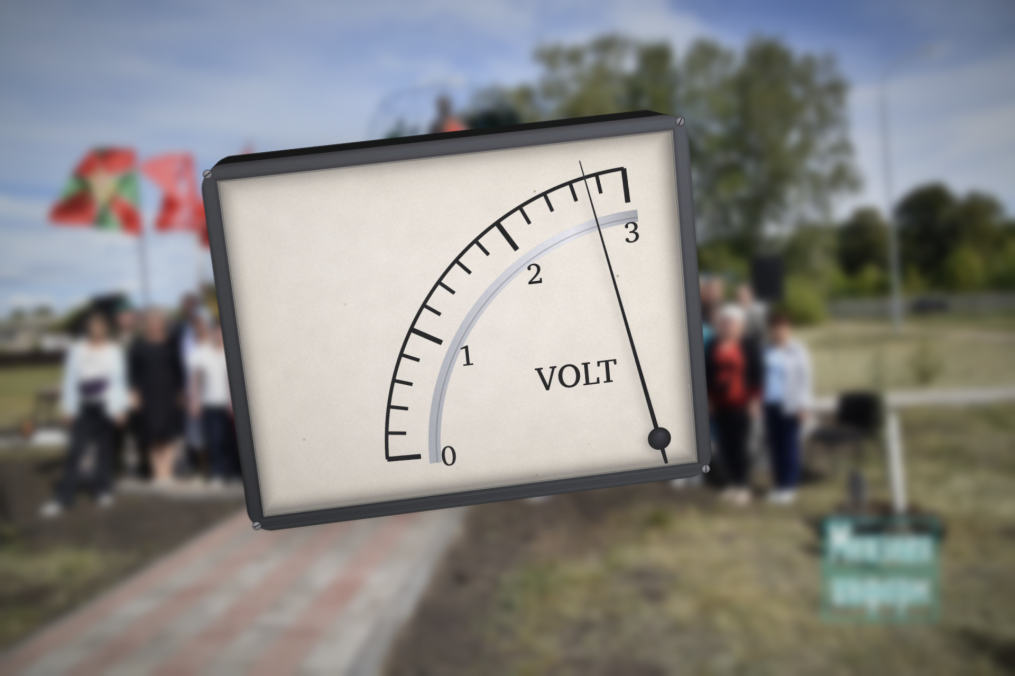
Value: V 2.7
